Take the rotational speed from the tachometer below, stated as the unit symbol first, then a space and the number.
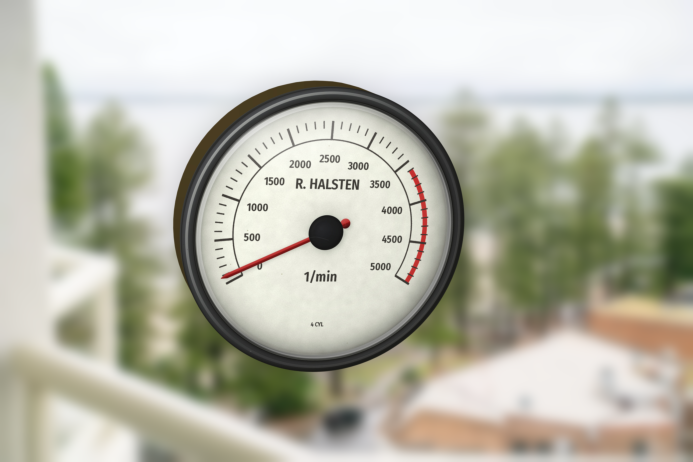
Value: rpm 100
